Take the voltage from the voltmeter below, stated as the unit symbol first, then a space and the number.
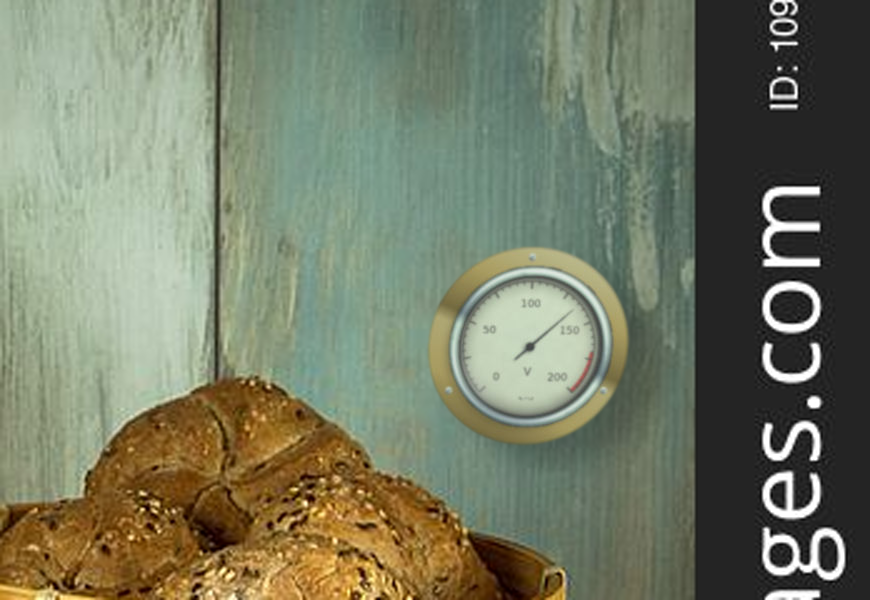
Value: V 135
